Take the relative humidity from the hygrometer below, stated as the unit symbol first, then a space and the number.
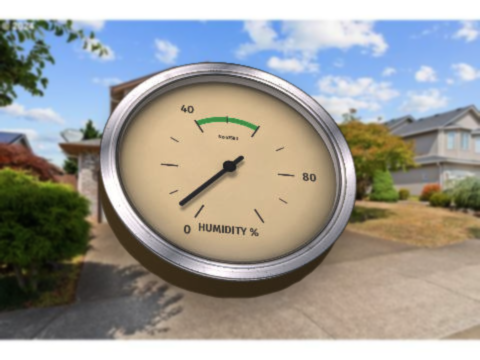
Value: % 5
